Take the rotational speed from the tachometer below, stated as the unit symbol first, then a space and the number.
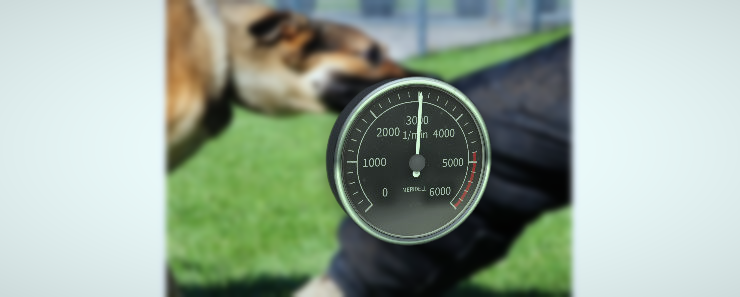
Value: rpm 3000
